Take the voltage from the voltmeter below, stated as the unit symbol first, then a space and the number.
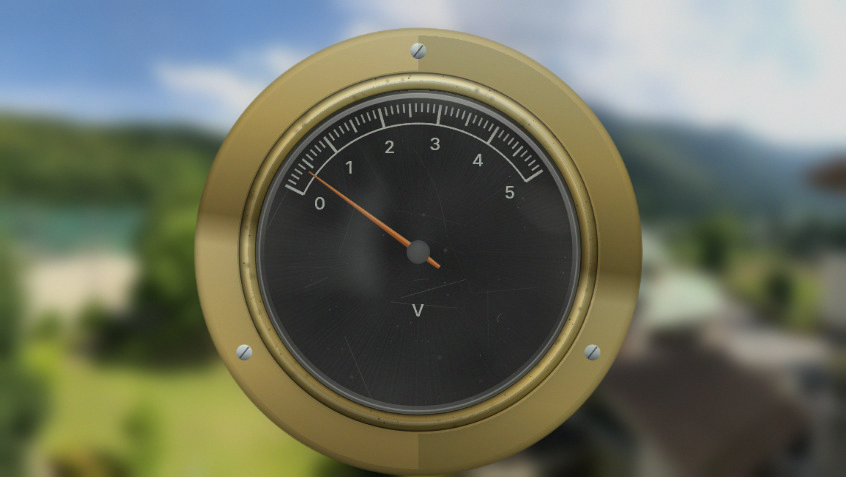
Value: V 0.4
